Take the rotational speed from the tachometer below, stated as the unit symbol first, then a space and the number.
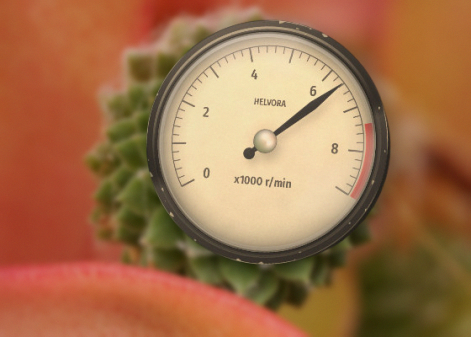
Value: rpm 6400
